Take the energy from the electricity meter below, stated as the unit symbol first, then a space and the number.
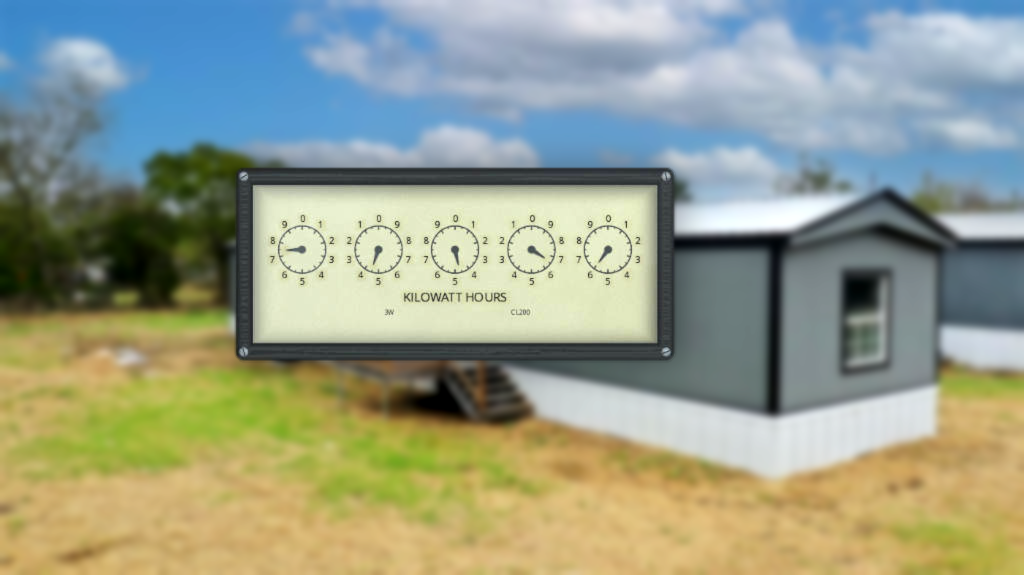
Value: kWh 74466
